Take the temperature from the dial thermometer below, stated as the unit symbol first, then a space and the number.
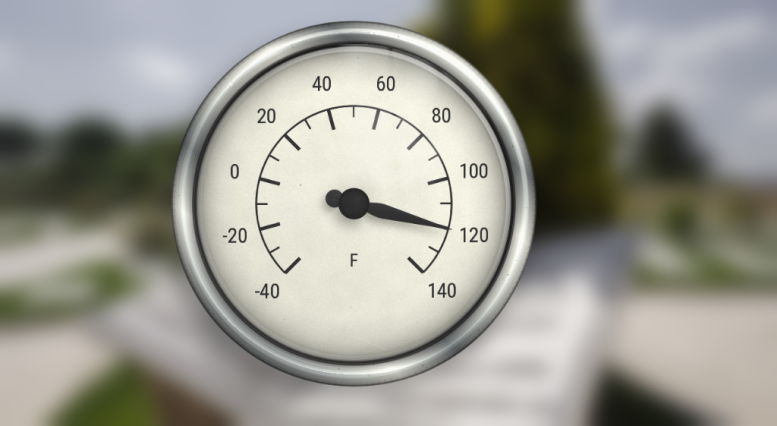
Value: °F 120
